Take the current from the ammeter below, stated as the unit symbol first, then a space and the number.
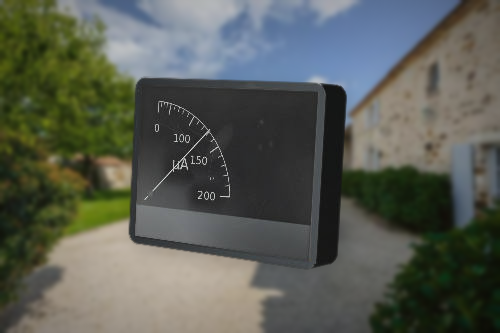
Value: µA 130
